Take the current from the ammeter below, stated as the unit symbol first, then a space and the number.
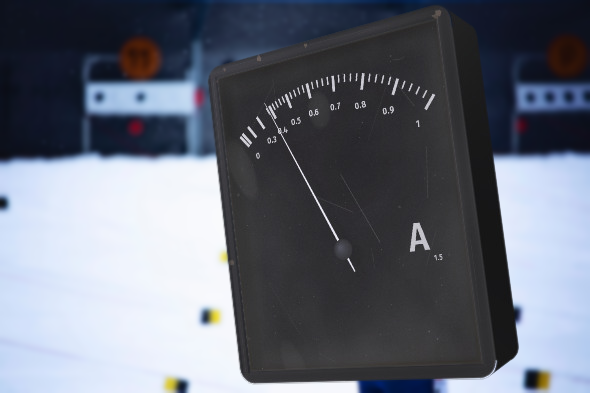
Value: A 0.4
